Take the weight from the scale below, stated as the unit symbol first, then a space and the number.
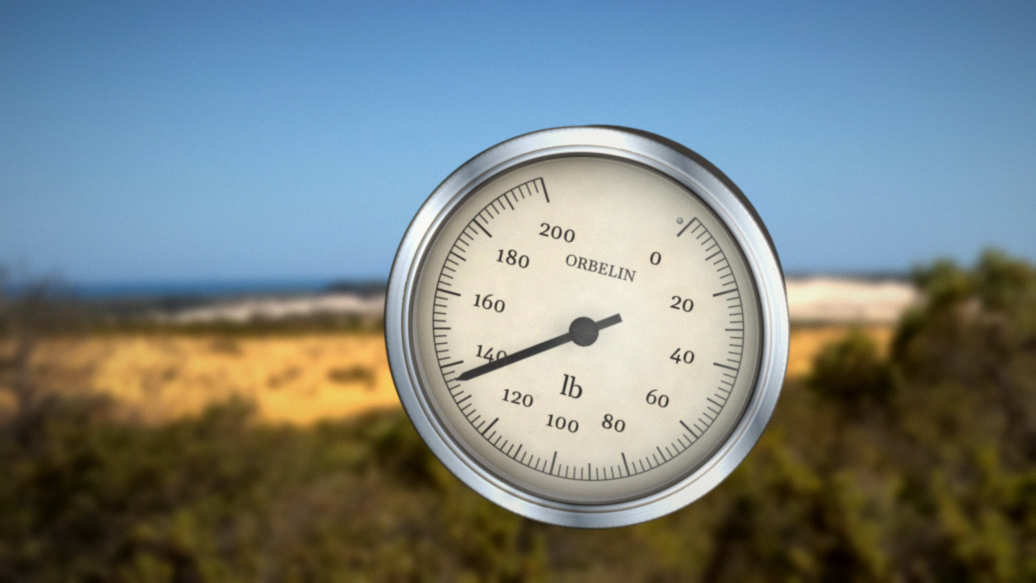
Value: lb 136
